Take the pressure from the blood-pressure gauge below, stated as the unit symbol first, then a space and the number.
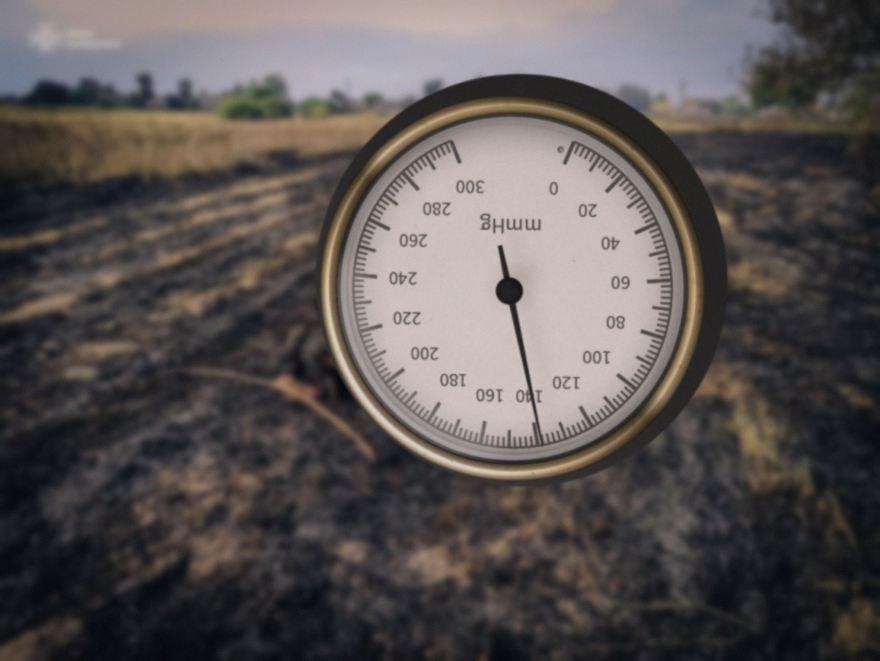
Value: mmHg 138
